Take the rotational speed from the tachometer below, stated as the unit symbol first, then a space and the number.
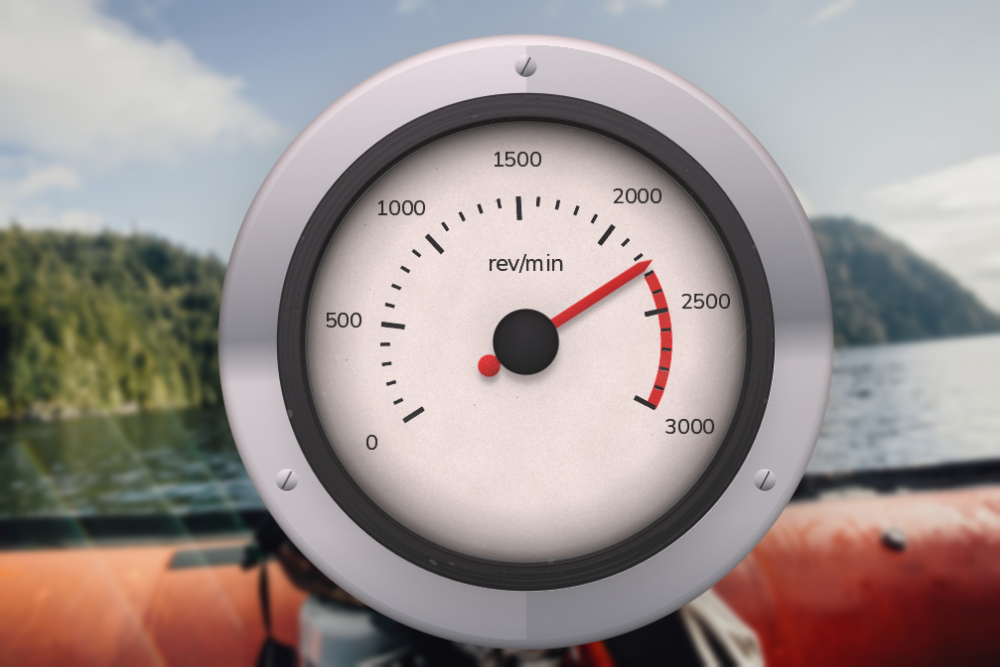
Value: rpm 2250
